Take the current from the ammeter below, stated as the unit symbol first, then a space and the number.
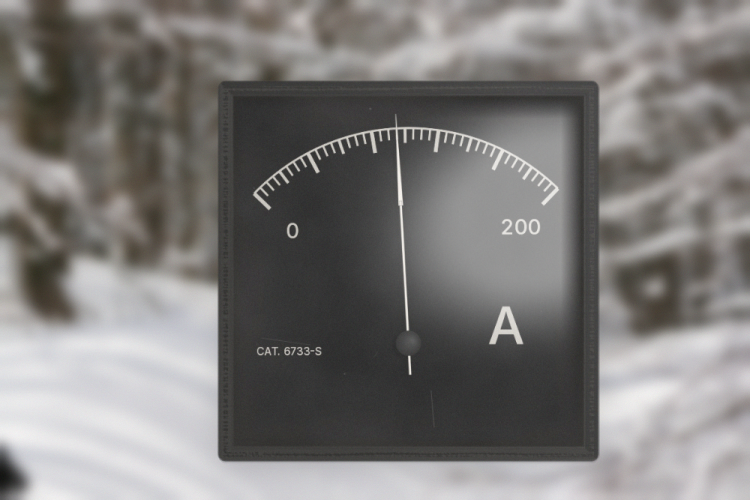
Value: A 95
